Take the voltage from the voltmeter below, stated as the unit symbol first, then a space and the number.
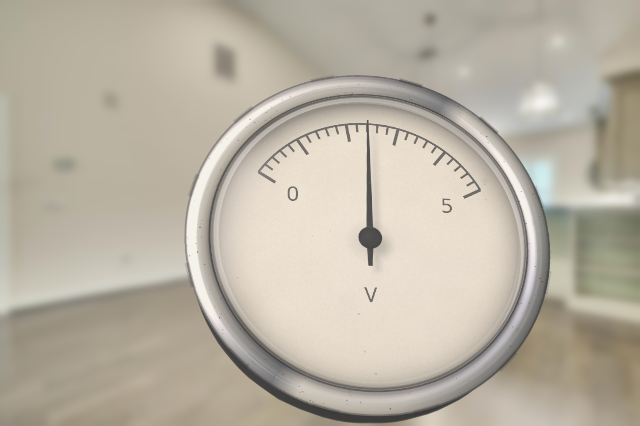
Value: V 2.4
